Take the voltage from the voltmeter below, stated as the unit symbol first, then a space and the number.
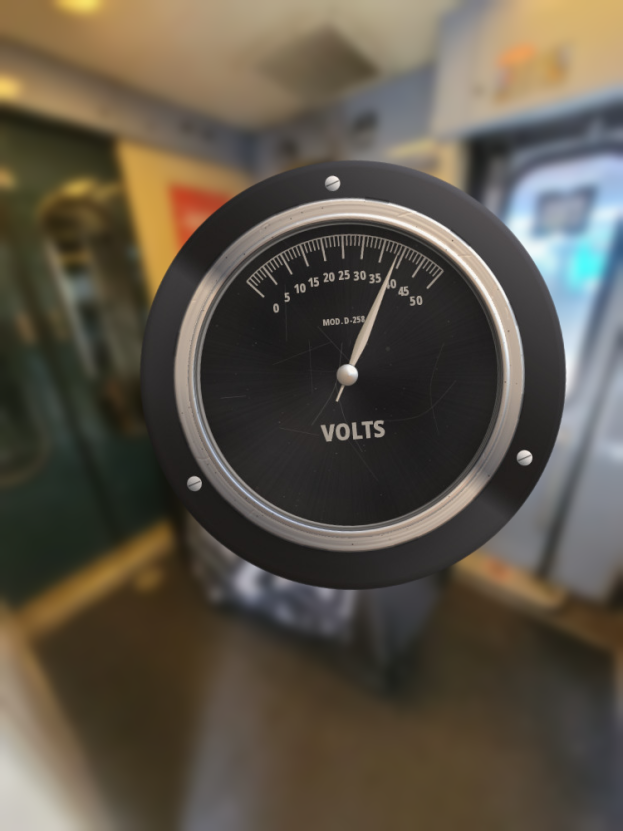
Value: V 39
